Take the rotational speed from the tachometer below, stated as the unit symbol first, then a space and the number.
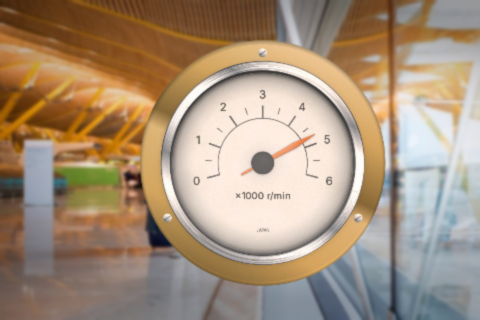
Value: rpm 4750
